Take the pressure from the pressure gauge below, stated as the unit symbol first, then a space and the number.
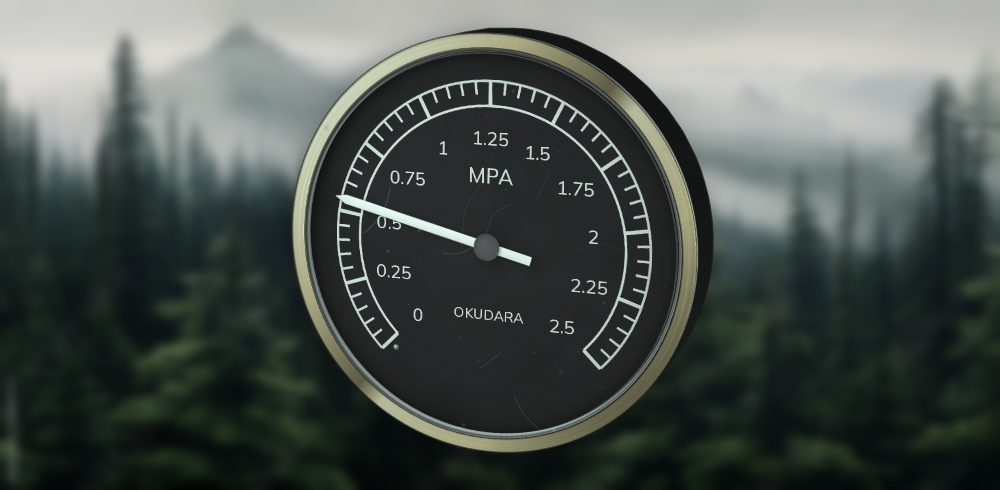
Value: MPa 0.55
